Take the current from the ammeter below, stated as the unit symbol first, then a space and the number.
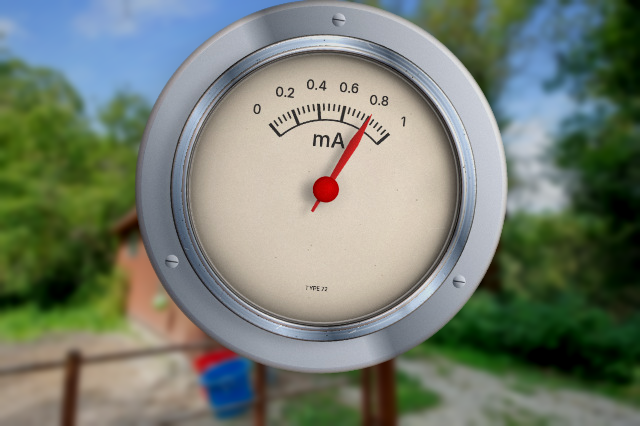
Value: mA 0.8
